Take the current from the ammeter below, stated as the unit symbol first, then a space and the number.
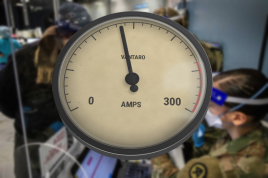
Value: A 135
